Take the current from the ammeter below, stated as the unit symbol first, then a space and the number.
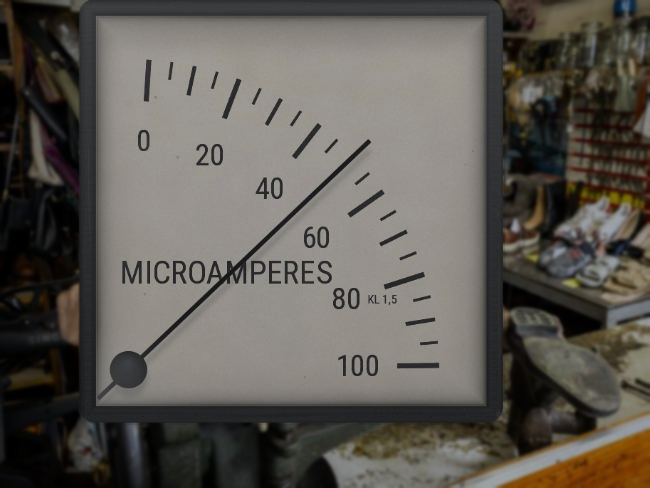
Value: µA 50
